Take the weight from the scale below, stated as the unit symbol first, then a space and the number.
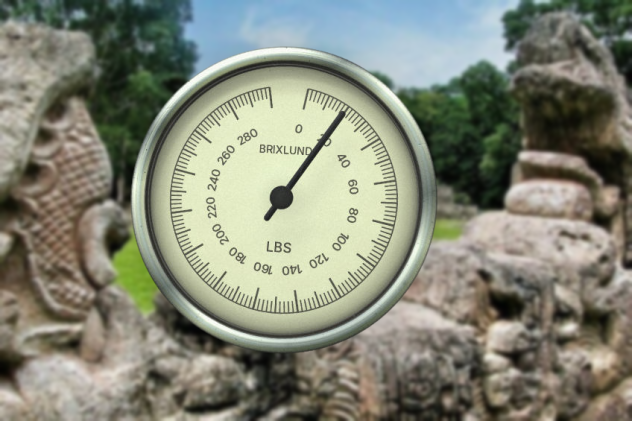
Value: lb 20
